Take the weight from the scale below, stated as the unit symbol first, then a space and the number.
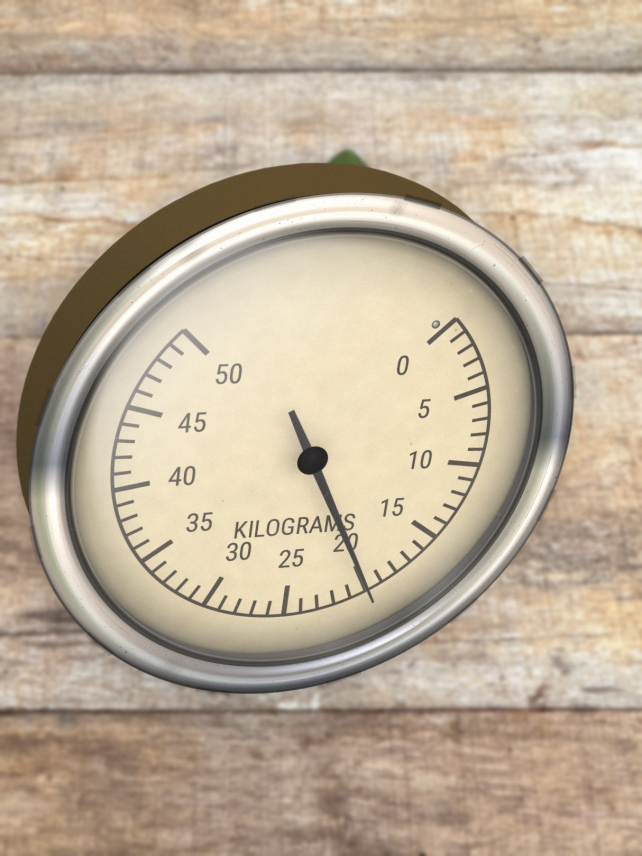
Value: kg 20
